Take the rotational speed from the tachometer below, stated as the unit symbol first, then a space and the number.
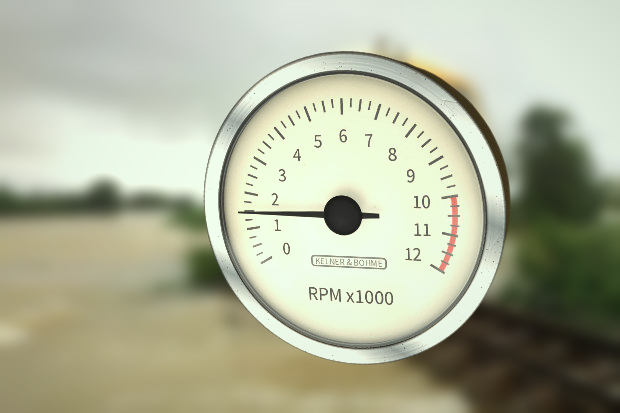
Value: rpm 1500
